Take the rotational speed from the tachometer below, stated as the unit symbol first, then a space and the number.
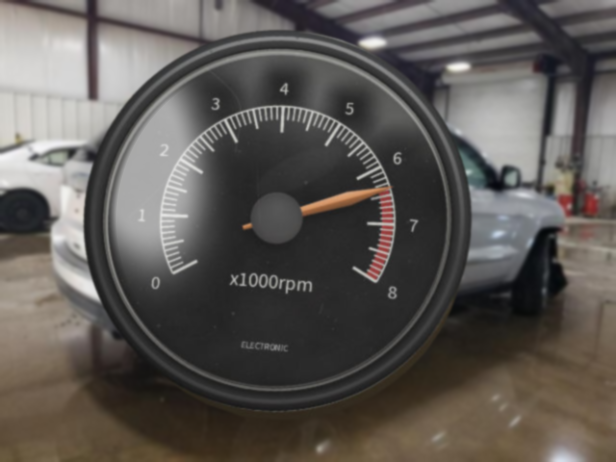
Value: rpm 6400
